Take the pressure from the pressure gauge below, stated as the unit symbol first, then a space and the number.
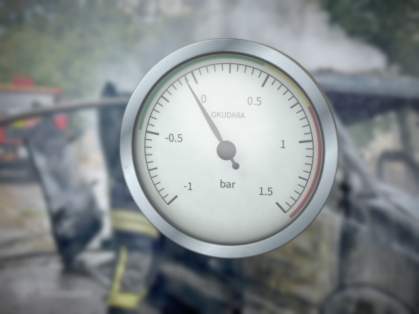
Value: bar -0.05
